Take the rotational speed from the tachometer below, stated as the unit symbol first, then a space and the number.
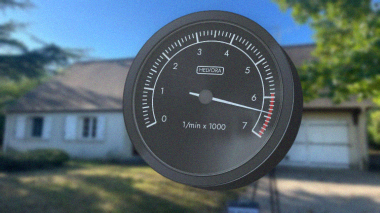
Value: rpm 6400
